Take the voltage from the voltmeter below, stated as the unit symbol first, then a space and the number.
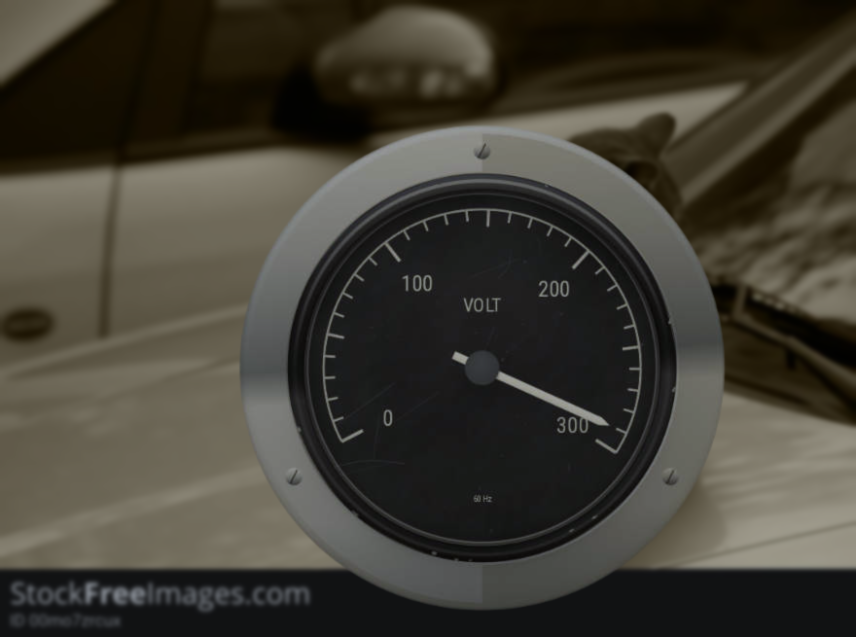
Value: V 290
